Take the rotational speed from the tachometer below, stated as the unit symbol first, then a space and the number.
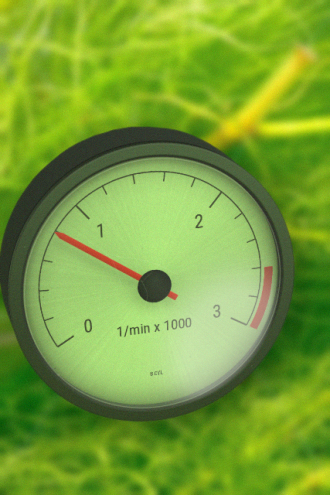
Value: rpm 800
